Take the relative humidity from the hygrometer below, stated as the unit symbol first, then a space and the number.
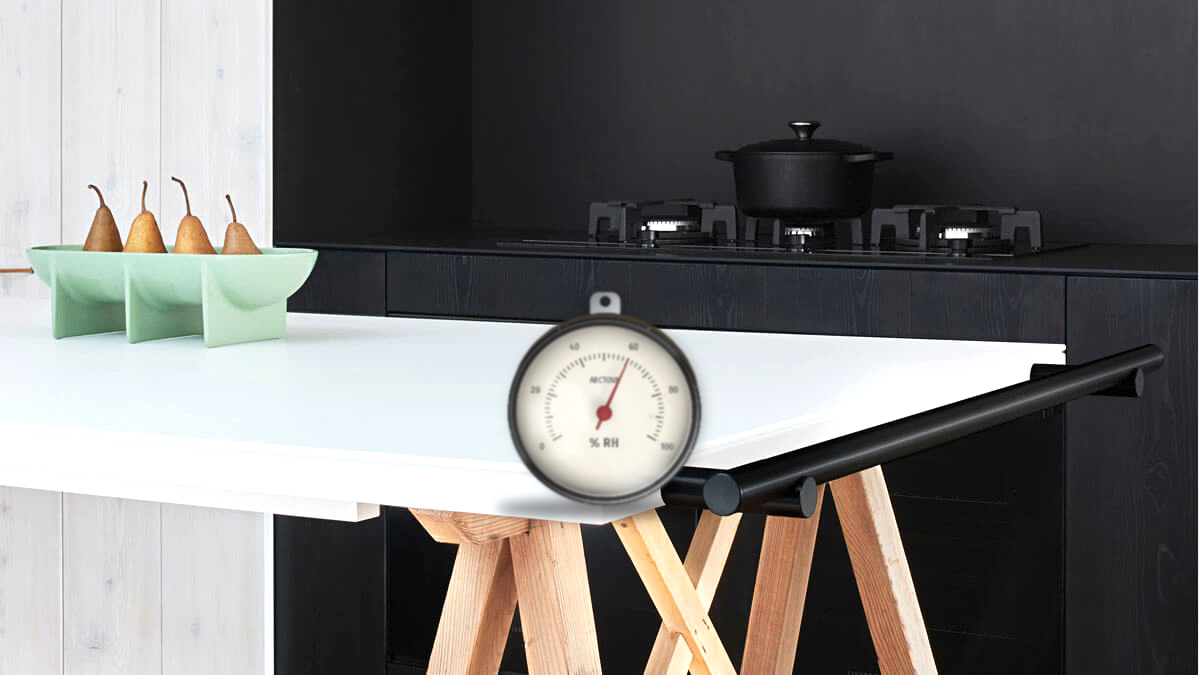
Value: % 60
